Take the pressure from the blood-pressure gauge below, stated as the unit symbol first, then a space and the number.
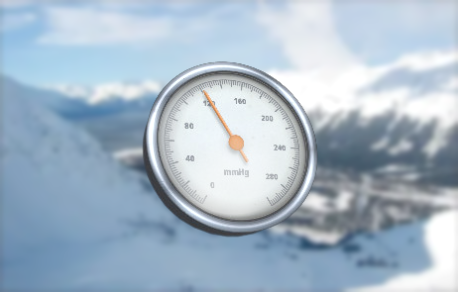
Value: mmHg 120
